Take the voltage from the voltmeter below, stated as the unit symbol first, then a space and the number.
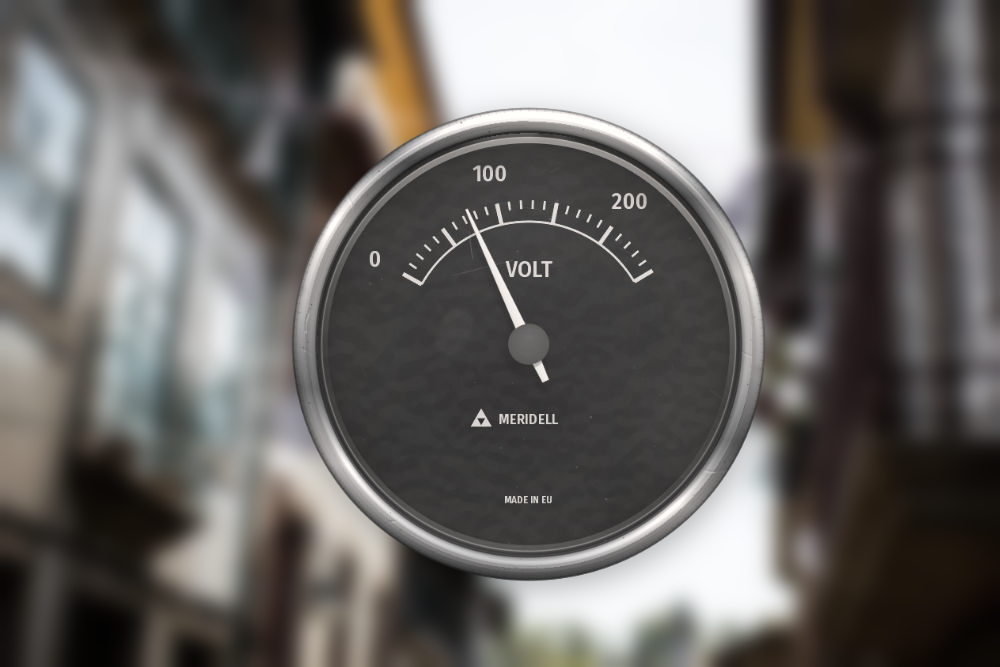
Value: V 75
